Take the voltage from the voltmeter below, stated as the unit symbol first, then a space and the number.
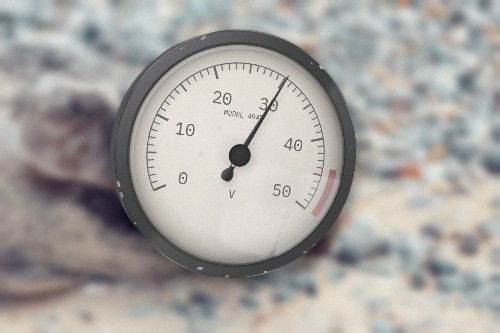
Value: V 30
